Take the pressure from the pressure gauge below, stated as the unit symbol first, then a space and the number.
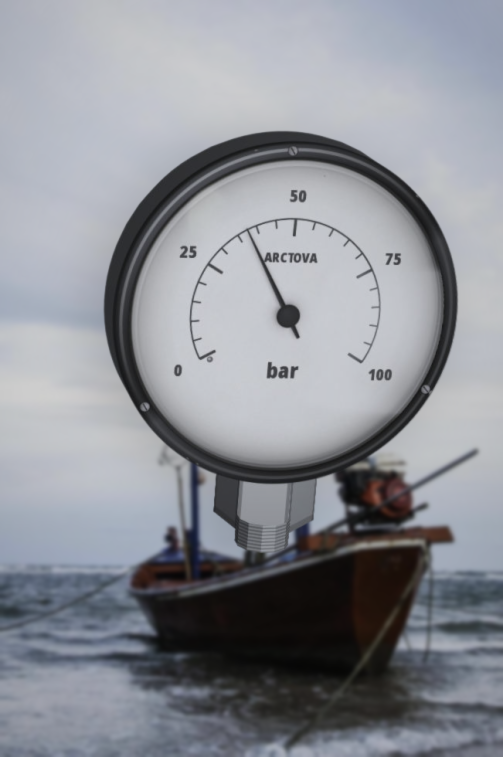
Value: bar 37.5
